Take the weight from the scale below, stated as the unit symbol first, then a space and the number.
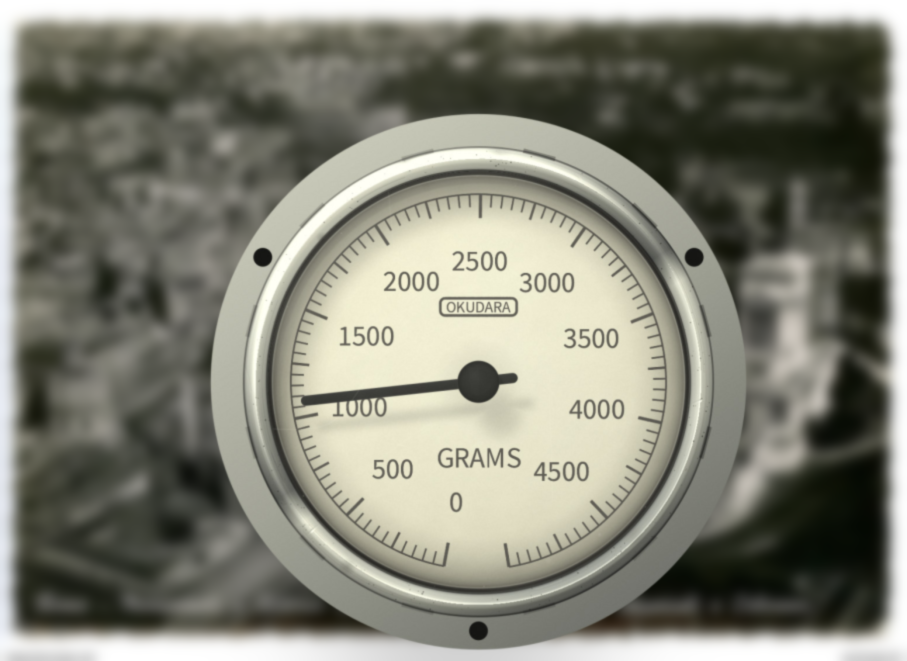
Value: g 1075
